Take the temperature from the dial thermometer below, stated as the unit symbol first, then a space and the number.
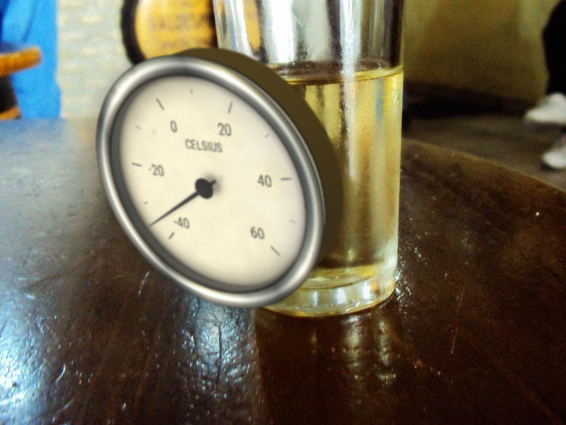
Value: °C -35
